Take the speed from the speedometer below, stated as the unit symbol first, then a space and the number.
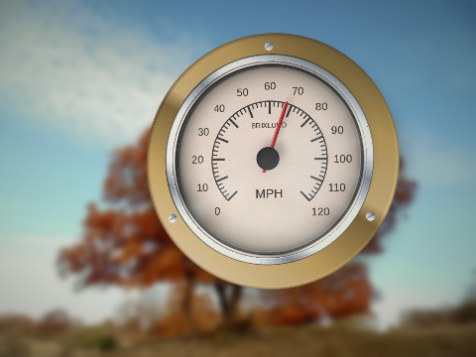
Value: mph 68
